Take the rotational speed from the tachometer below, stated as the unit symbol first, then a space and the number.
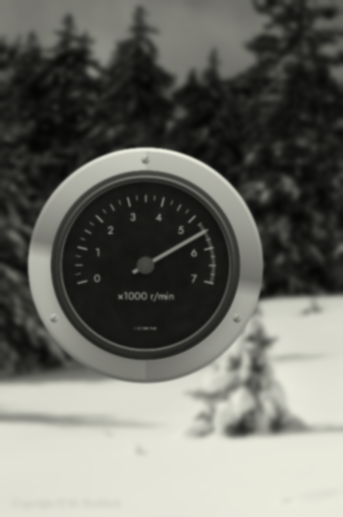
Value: rpm 5500
